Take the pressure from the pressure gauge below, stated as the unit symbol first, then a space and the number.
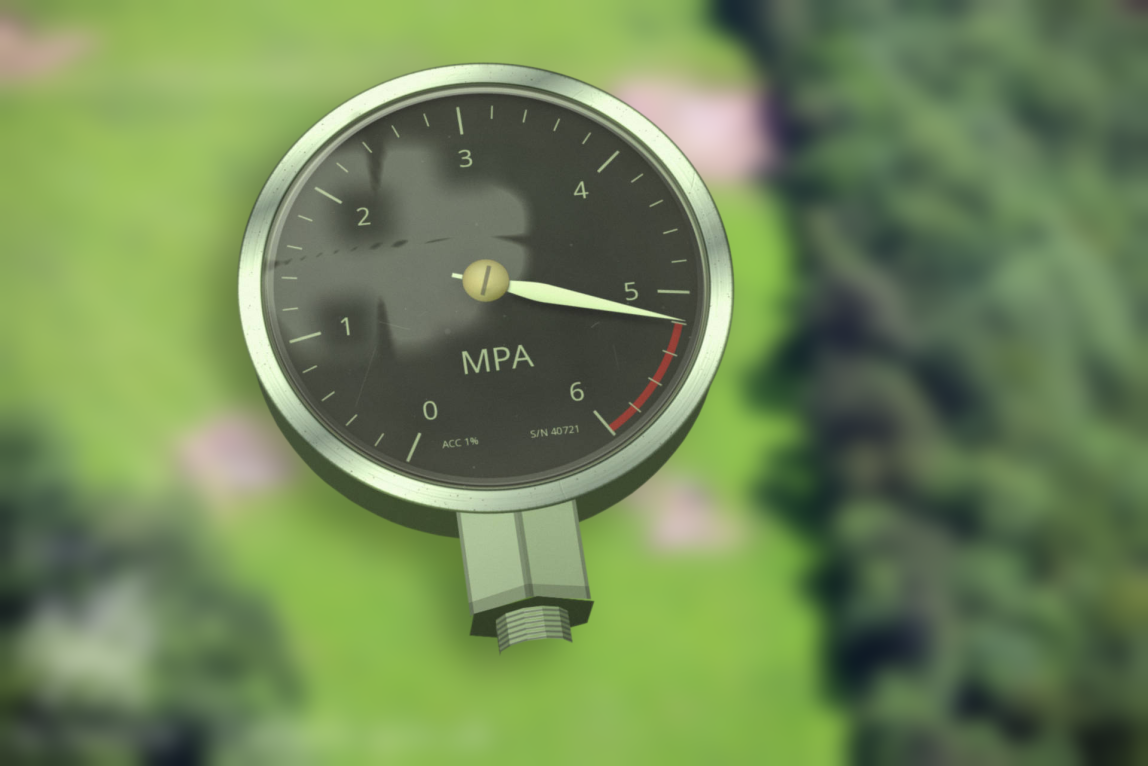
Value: MPa 5.2
